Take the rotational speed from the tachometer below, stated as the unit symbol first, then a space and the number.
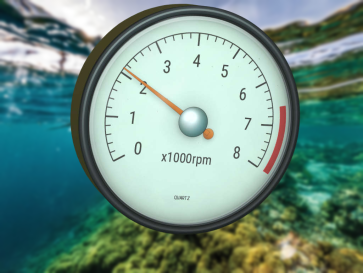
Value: rpm 2100
